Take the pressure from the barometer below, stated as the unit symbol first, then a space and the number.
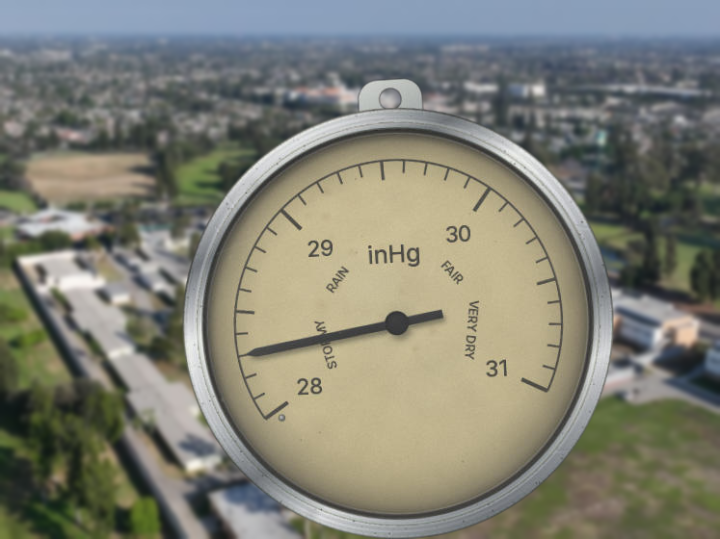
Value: inHg 28.3
